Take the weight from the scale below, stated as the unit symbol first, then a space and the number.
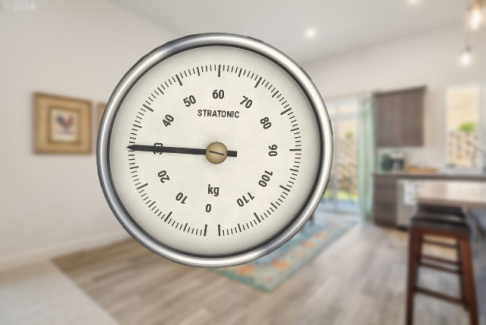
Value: kg 30
